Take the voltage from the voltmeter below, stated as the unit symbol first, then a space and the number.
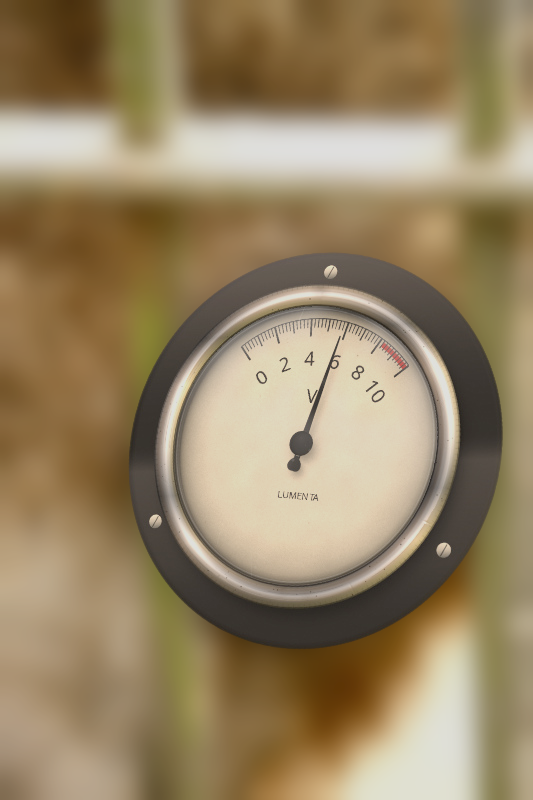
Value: V 6
